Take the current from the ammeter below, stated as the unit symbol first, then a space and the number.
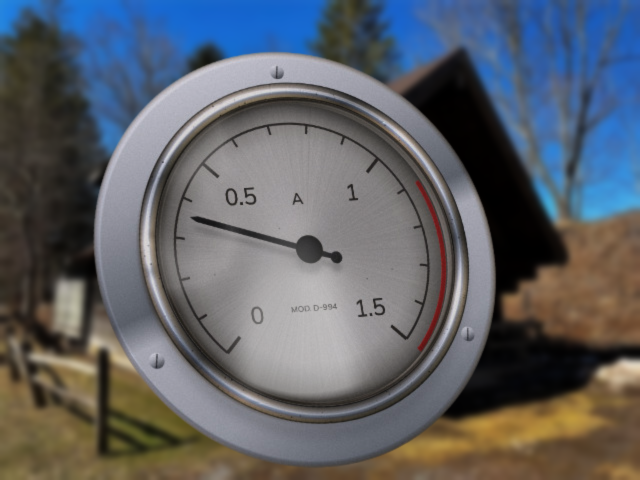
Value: A 0.35
